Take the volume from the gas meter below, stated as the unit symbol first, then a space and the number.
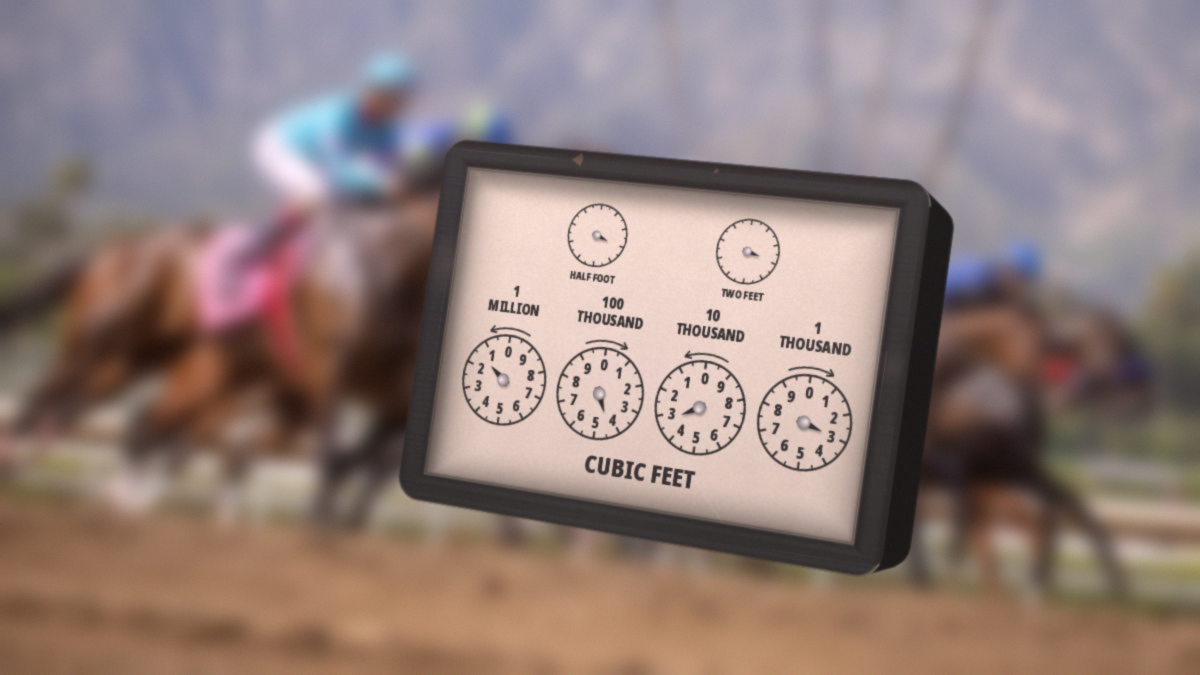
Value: ft³ 143300
